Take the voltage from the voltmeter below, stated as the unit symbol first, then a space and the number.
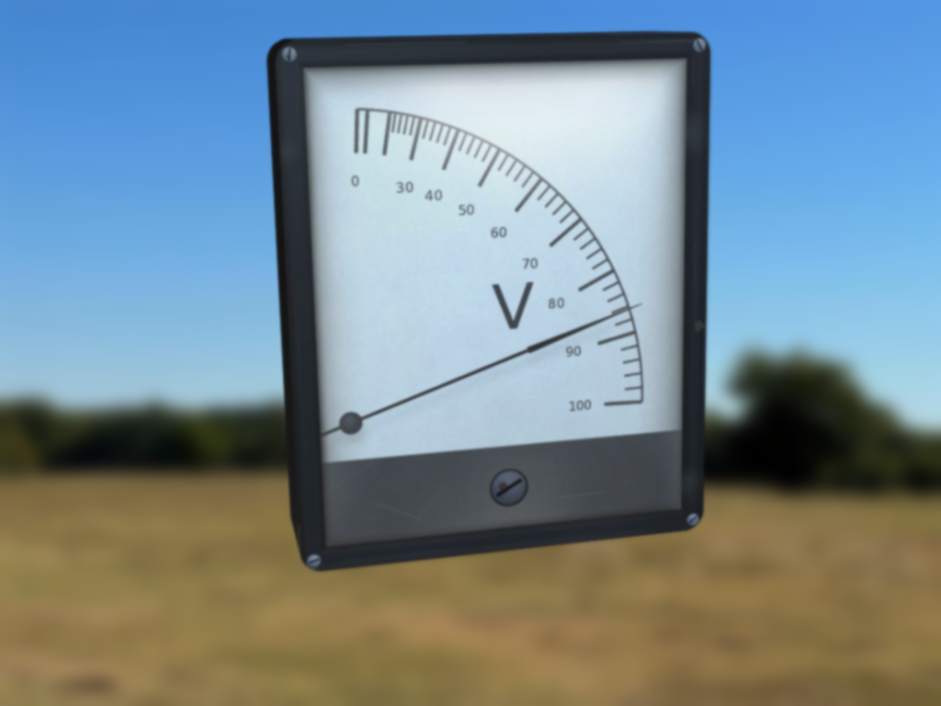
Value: V 86
